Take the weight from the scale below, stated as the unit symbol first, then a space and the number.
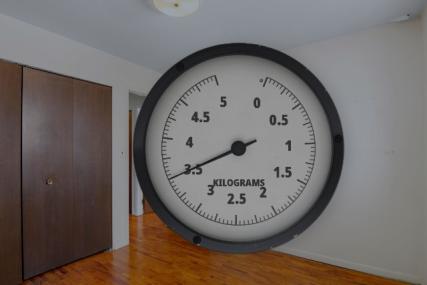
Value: kg 3.5
